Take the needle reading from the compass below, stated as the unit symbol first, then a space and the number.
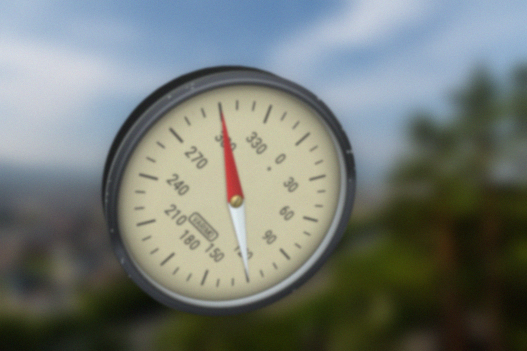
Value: ° 300
